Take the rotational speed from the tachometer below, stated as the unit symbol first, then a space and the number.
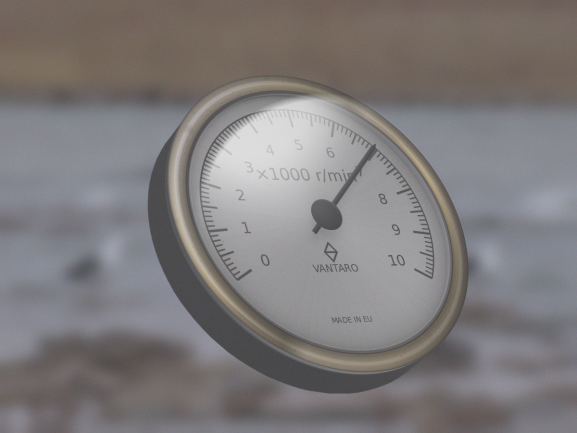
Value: rpm 6900
